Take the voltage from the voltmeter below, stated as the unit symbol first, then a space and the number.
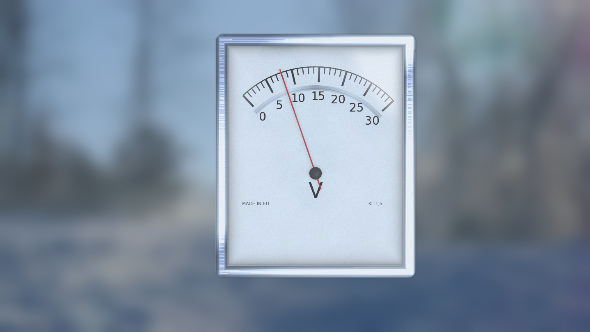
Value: V 8
